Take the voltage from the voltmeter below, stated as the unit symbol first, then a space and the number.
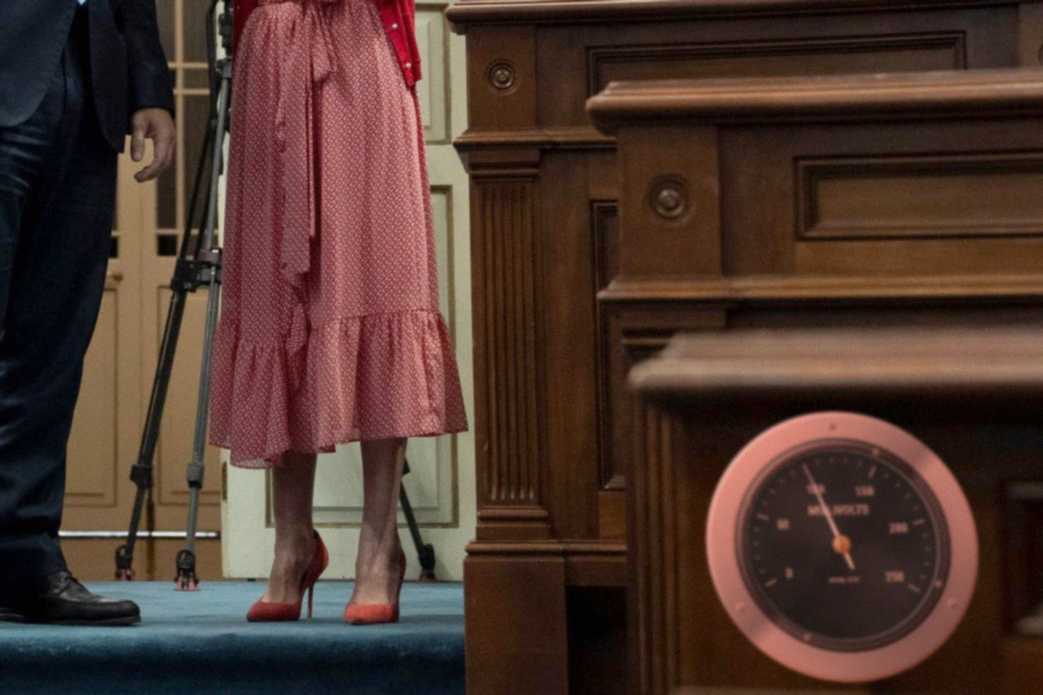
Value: mV 100
